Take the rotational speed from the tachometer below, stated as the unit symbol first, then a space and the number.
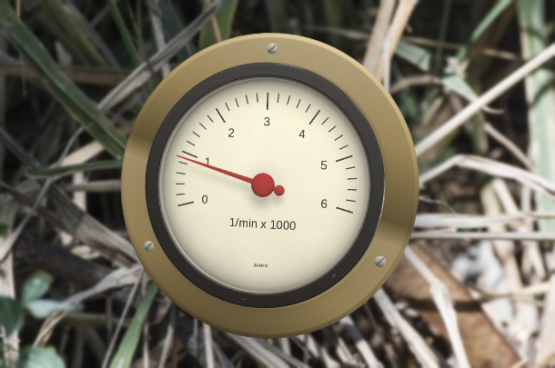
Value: rpm 900
